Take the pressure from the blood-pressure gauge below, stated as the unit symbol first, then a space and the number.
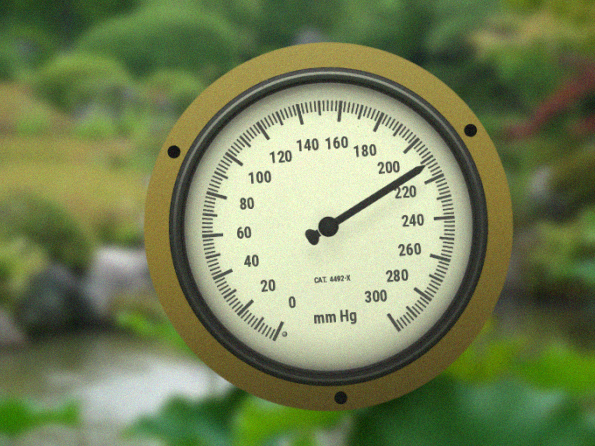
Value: mmHg 212
